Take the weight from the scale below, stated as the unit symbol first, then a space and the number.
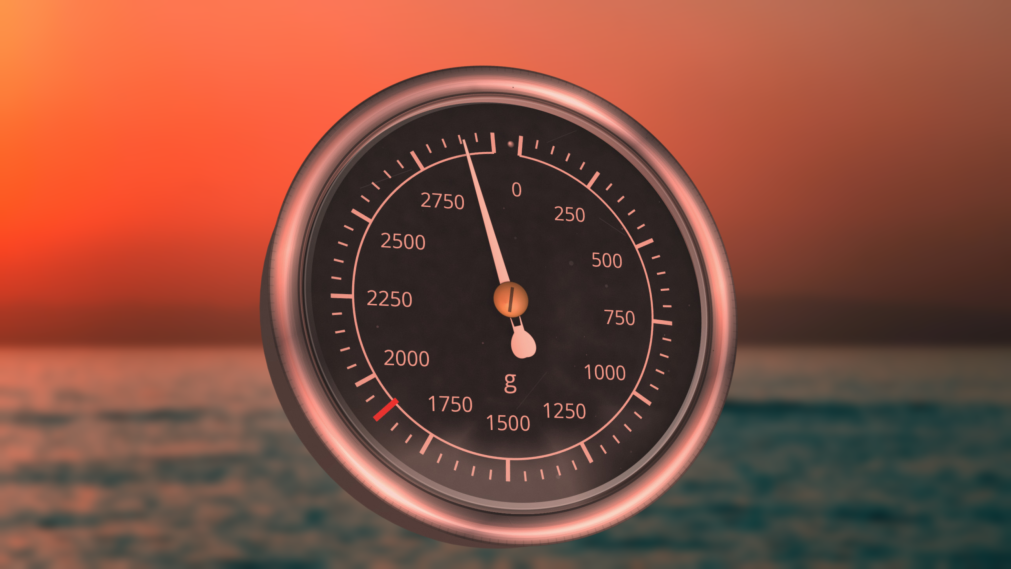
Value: g 2900
